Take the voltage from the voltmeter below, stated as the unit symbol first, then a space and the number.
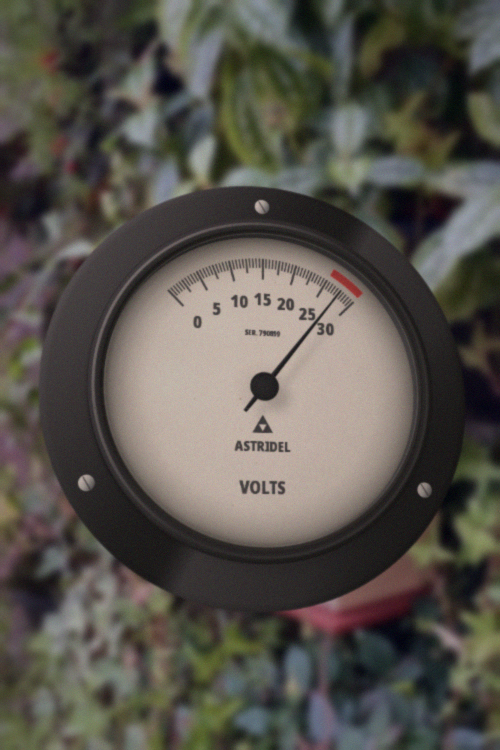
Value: V 27.5
